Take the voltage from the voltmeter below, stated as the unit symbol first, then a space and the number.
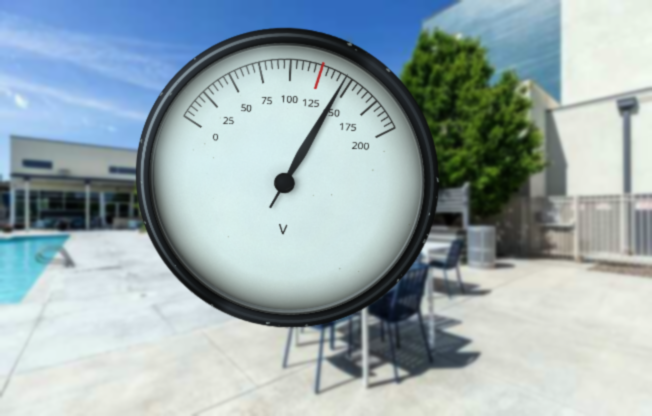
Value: V 145
